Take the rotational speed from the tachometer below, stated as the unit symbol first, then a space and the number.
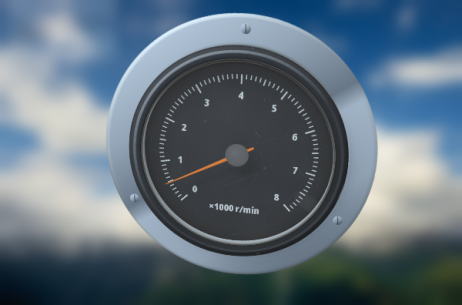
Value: rpm 500
